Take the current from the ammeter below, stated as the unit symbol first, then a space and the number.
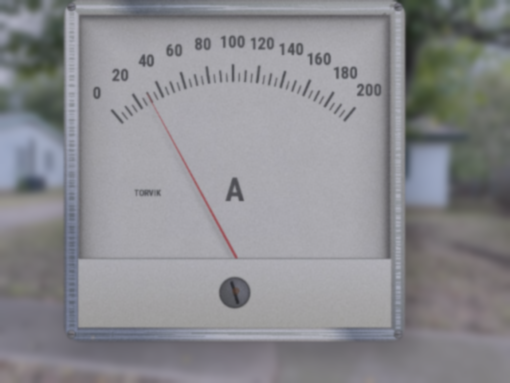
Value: A 30
